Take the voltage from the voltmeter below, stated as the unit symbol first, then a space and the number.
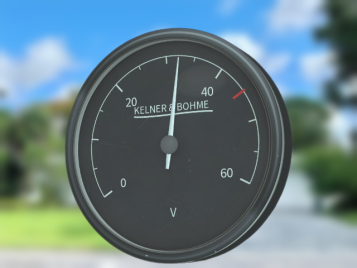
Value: V 32.5
